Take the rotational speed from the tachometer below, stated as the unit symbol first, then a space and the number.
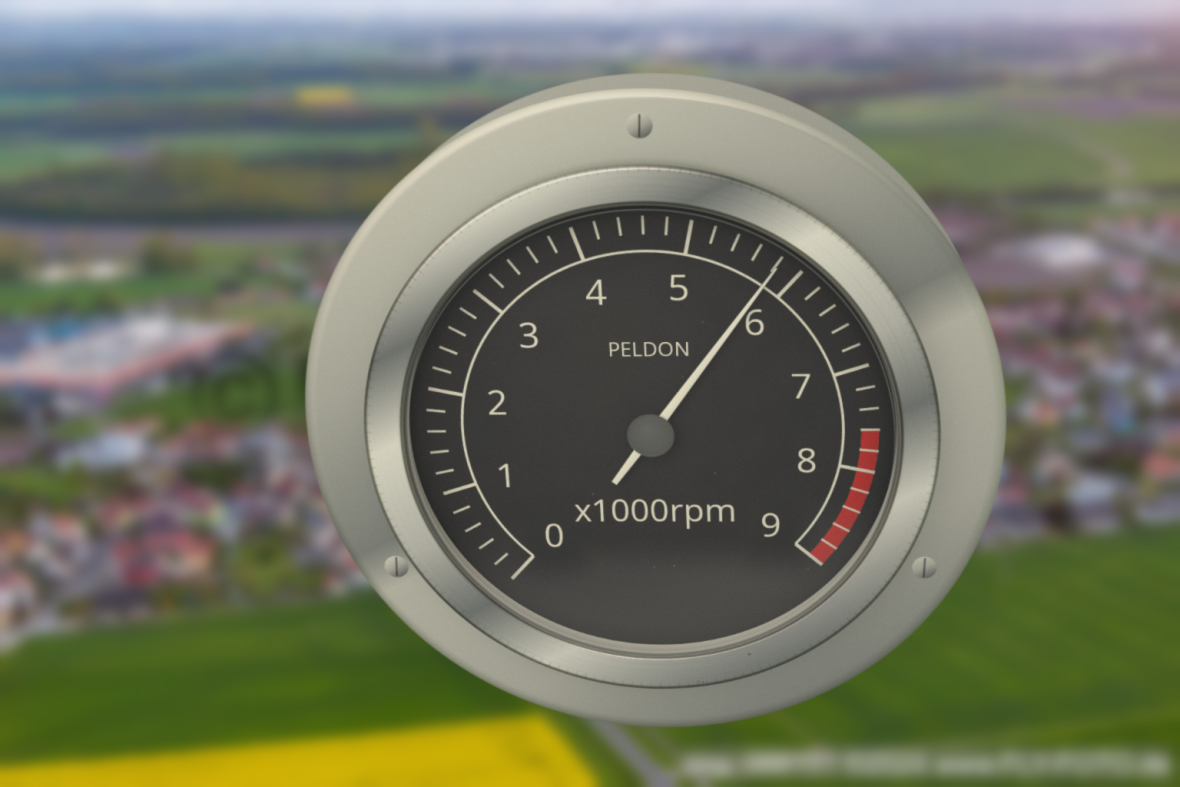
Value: rpm 5800
